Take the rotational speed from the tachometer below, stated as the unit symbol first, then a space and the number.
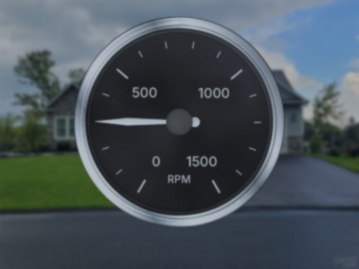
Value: rpm 300
